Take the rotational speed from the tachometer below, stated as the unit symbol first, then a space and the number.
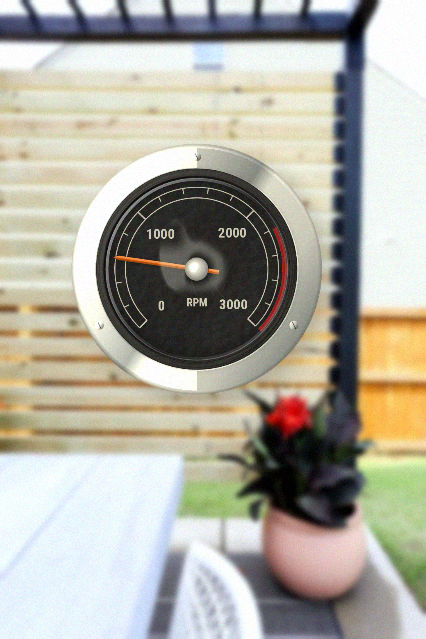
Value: rpm 600
